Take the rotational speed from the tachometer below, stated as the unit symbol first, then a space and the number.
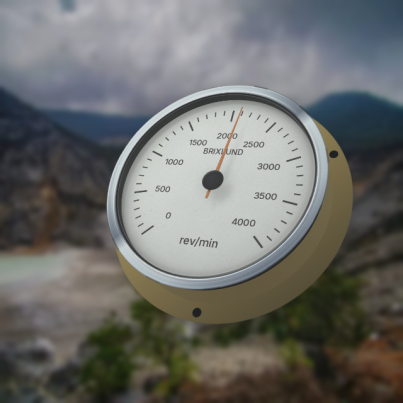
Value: rpm 2100
